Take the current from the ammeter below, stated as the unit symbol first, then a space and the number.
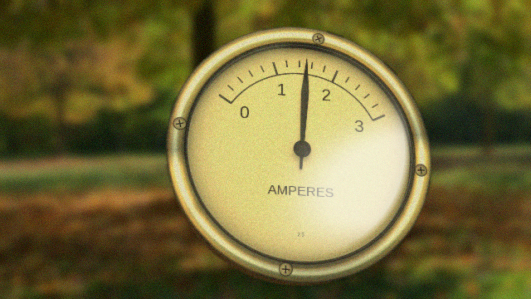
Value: A 1.5
